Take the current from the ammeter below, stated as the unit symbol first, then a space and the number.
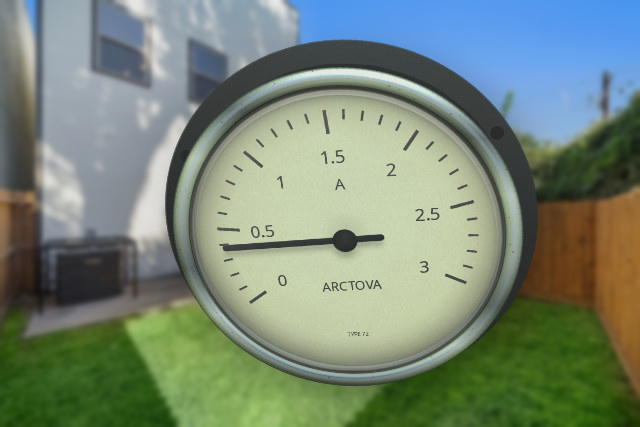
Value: A 0.4
